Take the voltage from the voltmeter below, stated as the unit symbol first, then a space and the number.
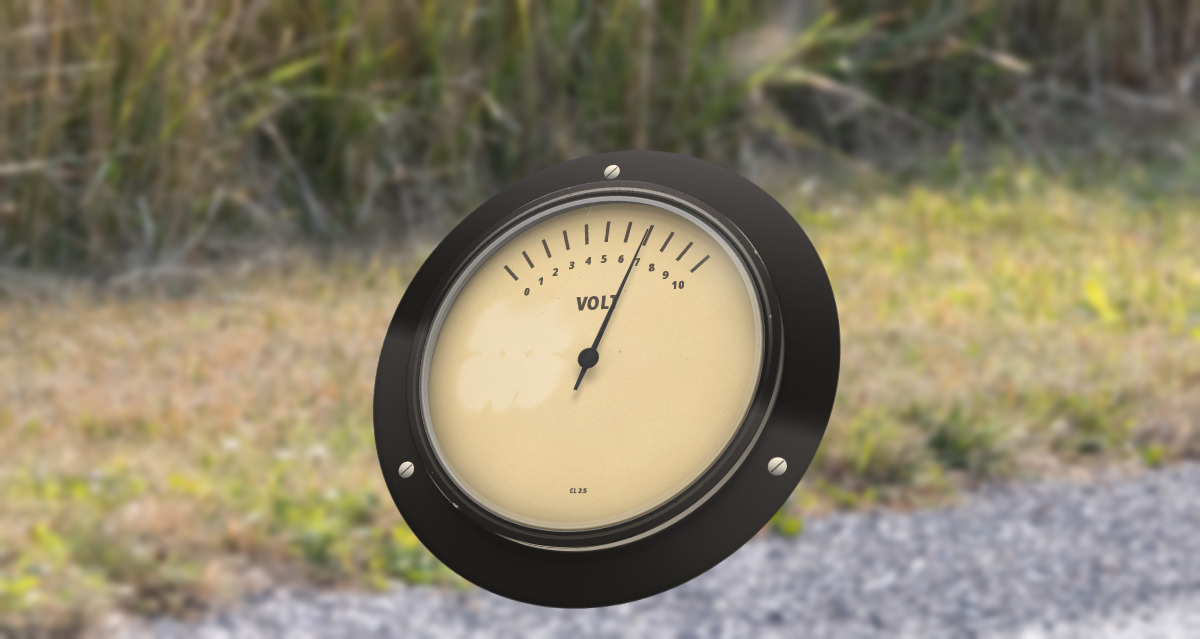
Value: V 7
